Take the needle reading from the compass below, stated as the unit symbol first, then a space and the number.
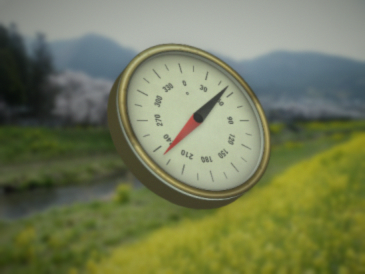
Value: ° 232.5
